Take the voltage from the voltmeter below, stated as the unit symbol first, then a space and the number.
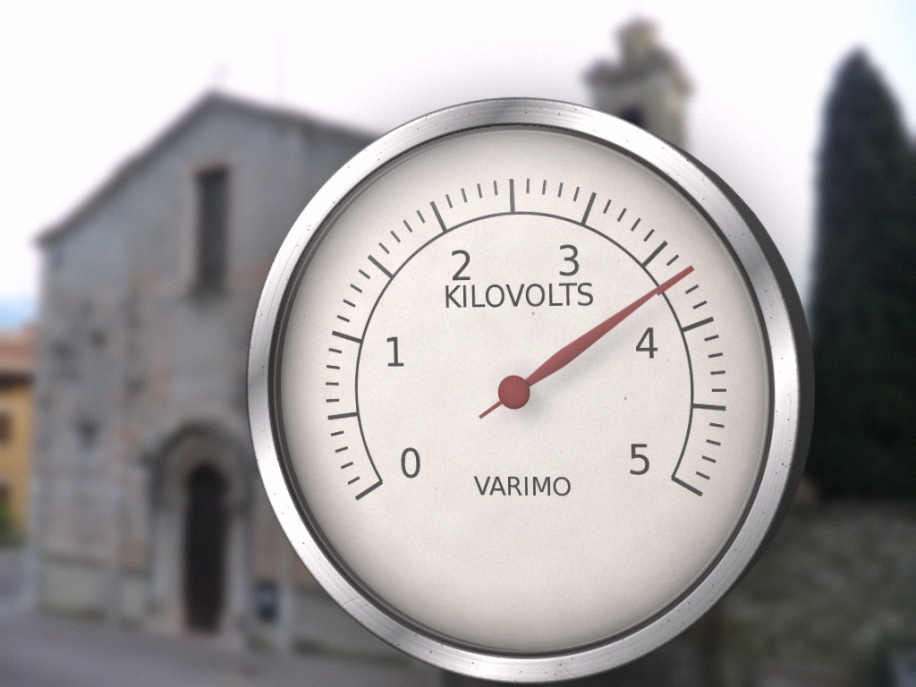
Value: kV 3.7
